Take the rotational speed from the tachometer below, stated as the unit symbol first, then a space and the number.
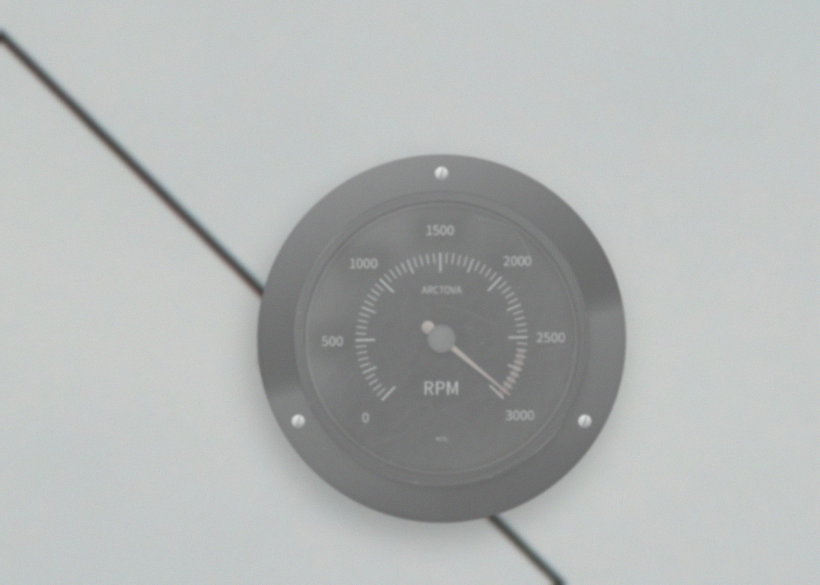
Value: rpm 2950
